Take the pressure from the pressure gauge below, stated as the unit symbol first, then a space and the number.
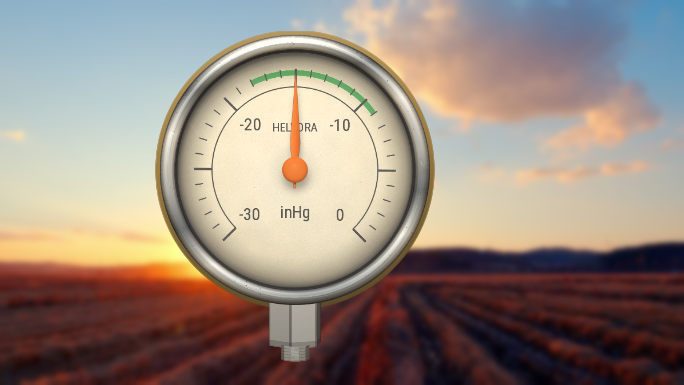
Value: inHg -15
